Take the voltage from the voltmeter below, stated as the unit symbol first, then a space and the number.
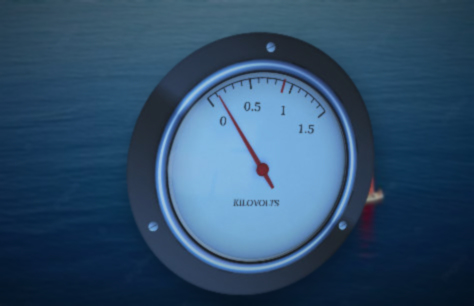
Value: kV 0.1
